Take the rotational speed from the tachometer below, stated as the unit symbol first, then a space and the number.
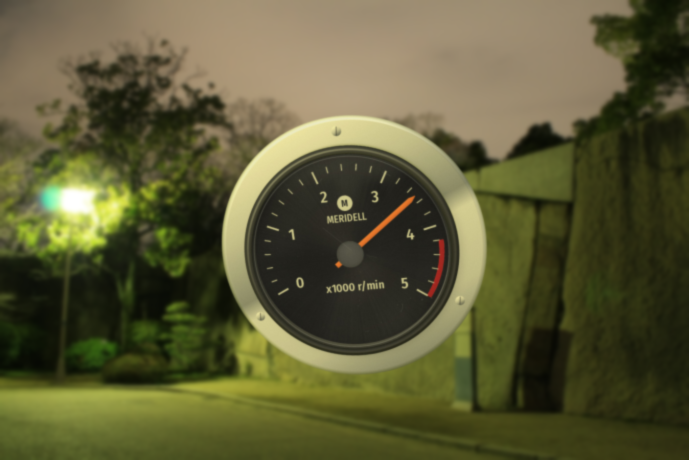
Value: rpm 3500
